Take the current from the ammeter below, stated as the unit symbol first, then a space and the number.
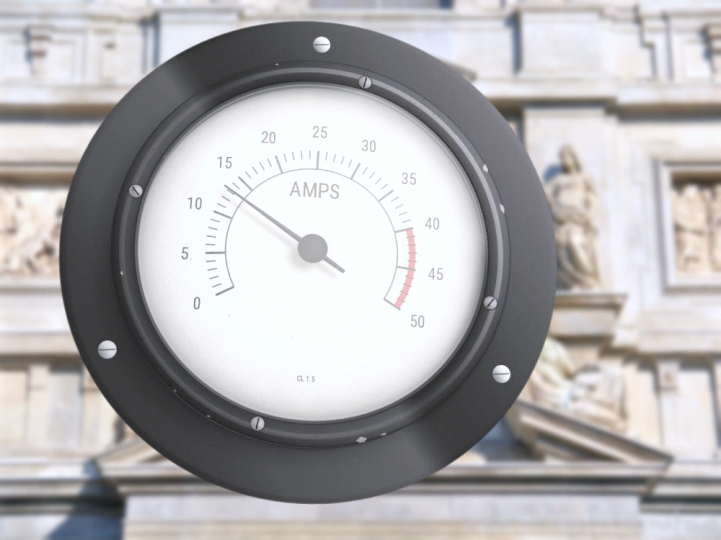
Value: A 13
